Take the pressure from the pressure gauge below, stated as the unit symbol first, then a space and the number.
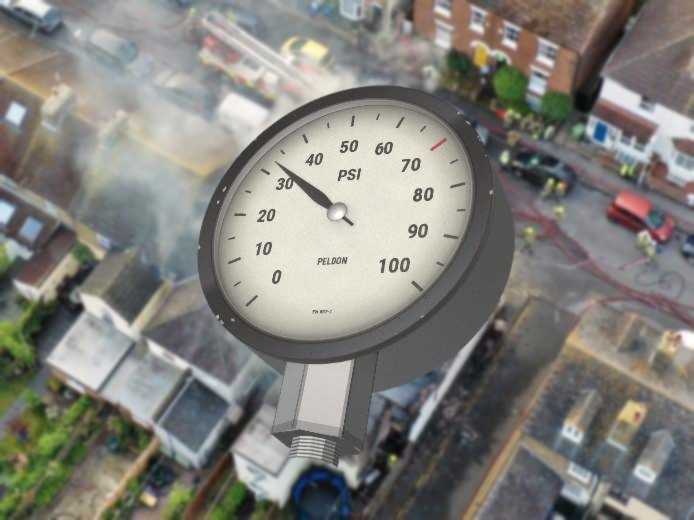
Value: psi 32.5
